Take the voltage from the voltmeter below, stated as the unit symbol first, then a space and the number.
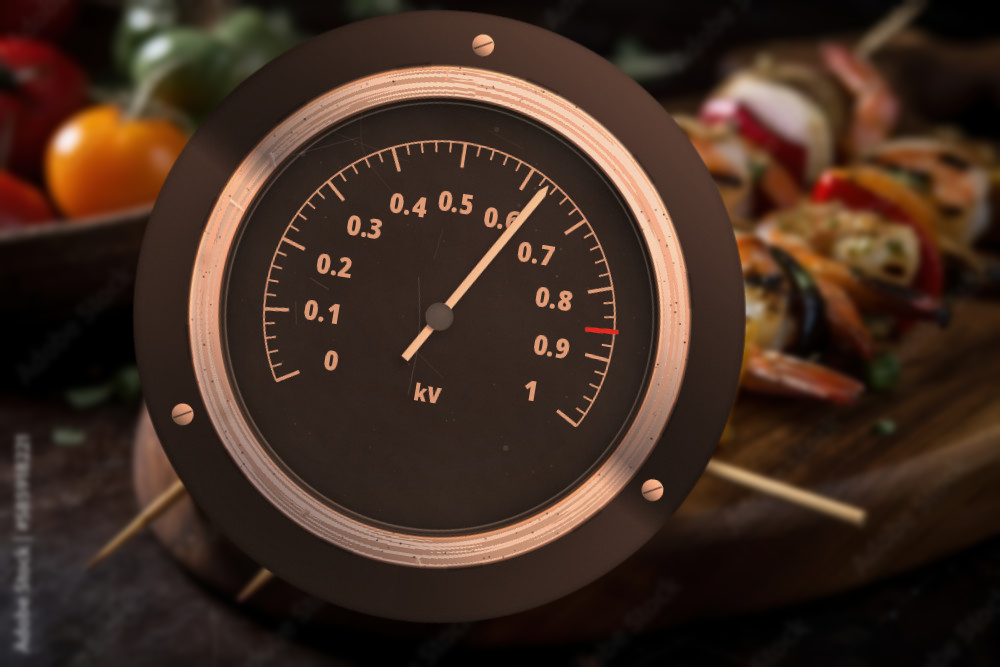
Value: kV 0.63
